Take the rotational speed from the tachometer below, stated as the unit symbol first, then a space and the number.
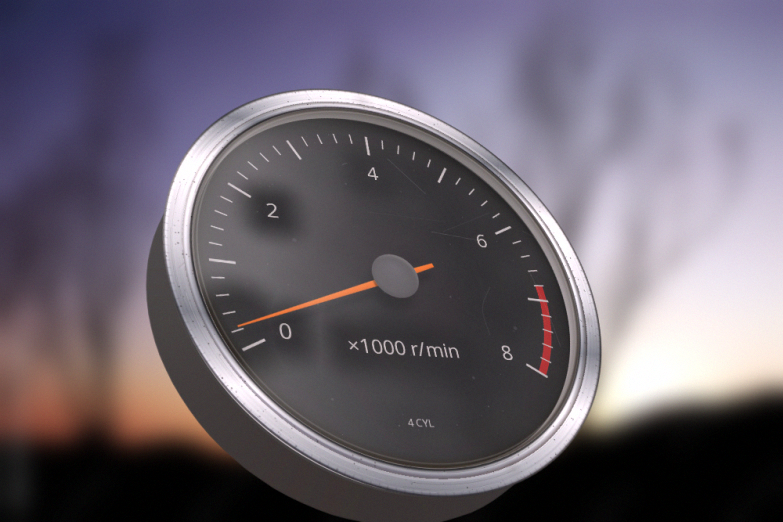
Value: rpm 200
